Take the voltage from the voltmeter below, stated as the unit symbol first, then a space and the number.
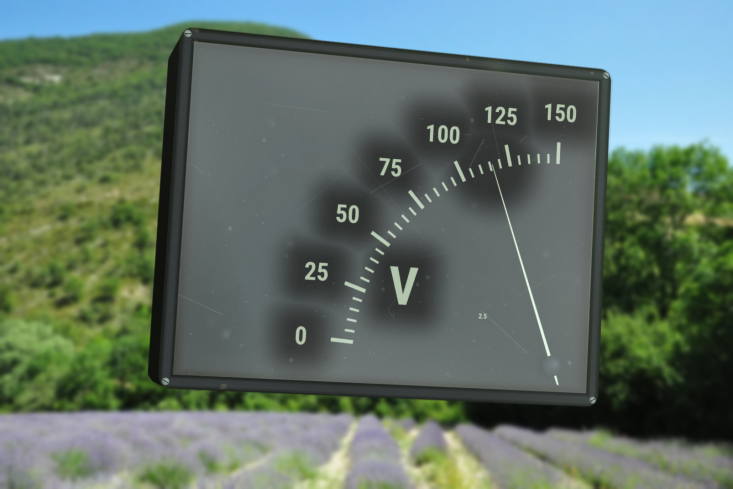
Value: V 115
